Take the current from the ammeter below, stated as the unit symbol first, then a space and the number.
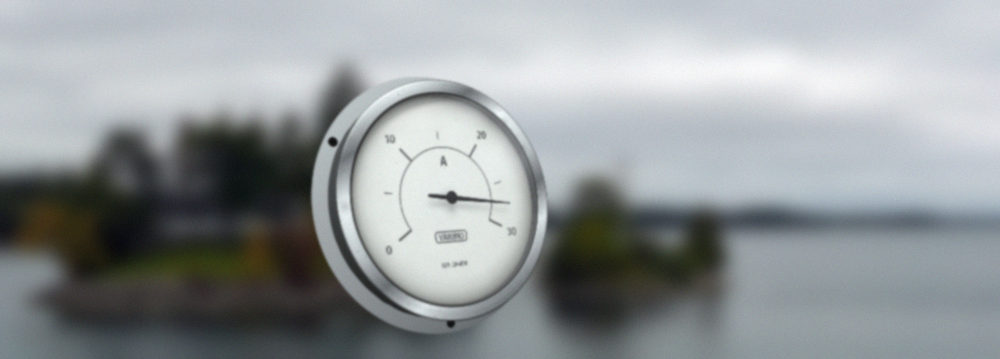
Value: A 27.5
